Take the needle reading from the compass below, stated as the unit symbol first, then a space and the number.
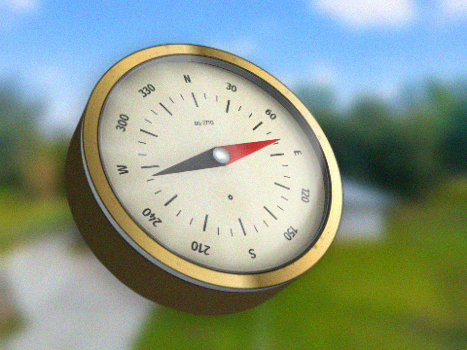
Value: ° 80
